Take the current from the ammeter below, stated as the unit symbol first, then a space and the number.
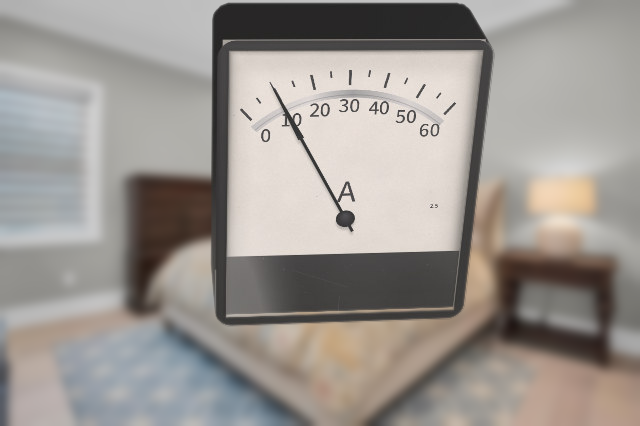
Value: A 10
